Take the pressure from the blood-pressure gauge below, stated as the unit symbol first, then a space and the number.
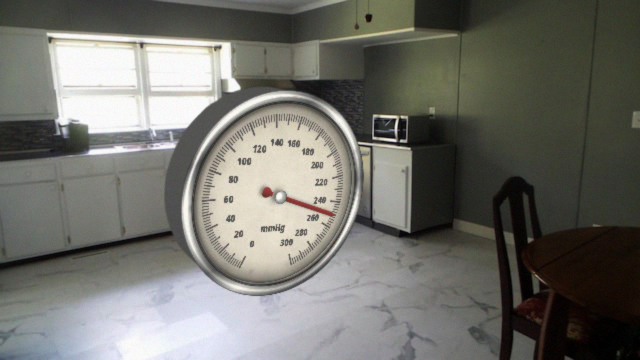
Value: mmHg 250
